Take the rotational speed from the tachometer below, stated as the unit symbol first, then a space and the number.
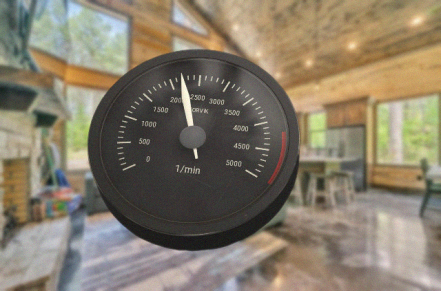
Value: rpm 2200
